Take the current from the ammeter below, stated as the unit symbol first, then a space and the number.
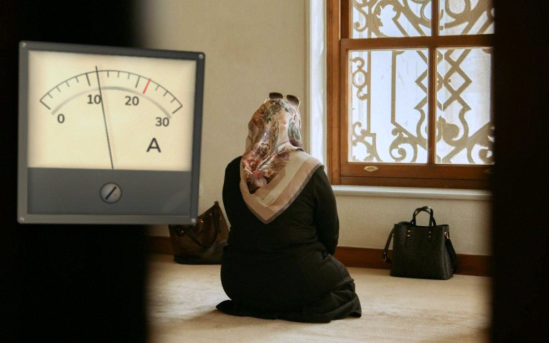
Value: A 12
